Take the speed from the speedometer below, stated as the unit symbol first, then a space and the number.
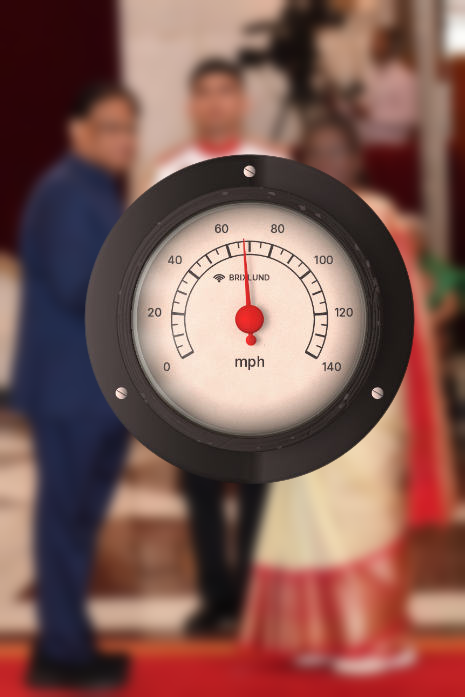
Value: mph 67.5
